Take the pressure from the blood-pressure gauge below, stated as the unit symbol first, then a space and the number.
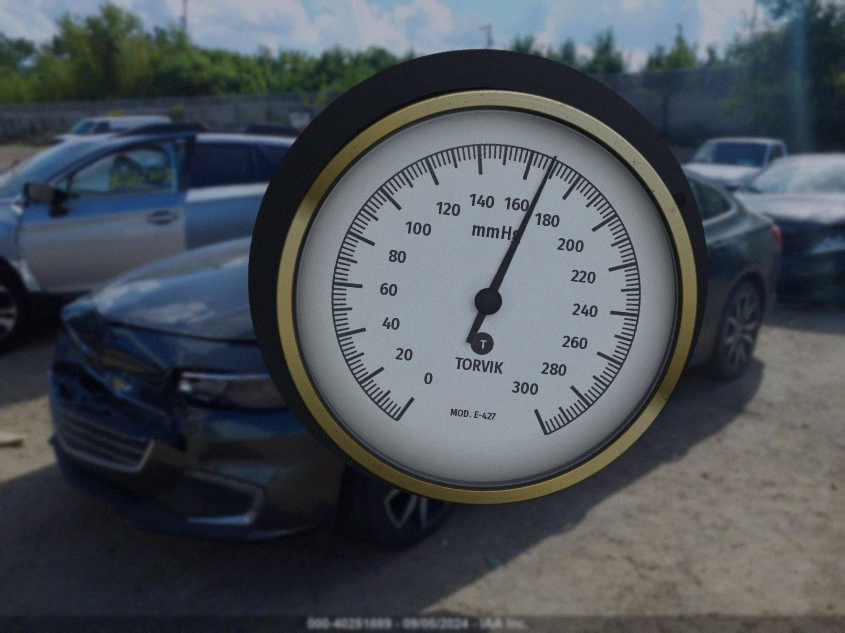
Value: mmHg 168
